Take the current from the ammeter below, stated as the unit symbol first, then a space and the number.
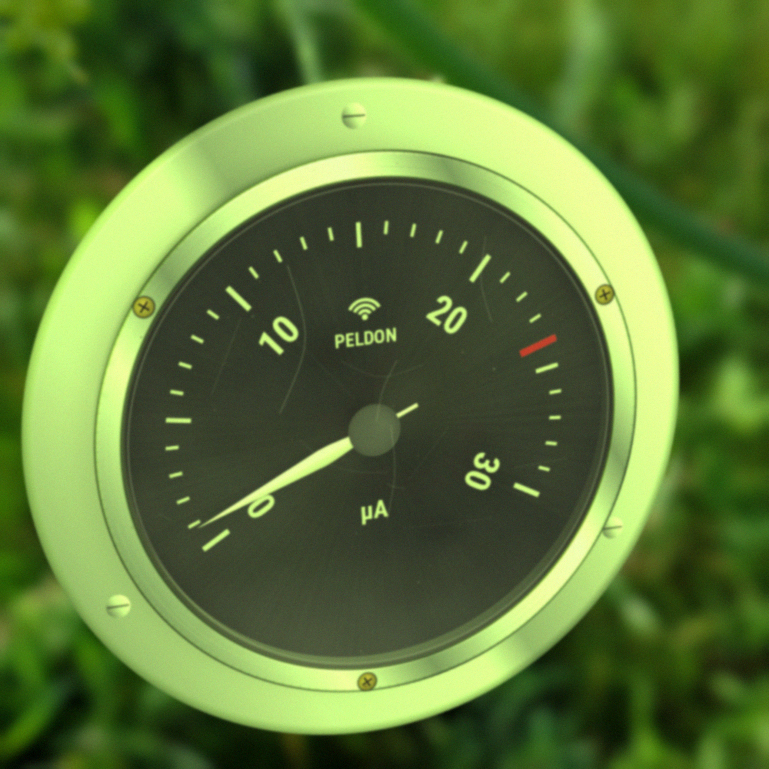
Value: µA 1
